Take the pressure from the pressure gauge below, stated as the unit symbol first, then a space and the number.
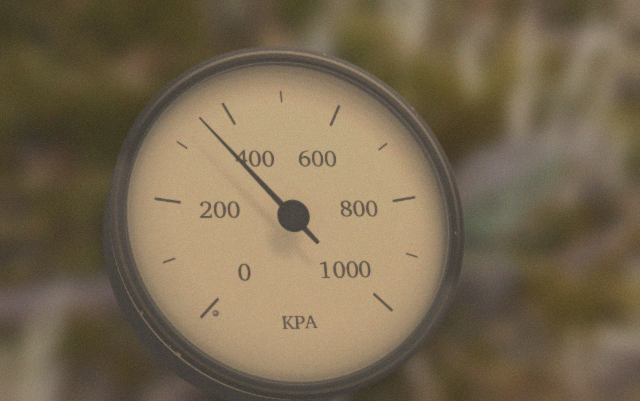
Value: kPa 350
